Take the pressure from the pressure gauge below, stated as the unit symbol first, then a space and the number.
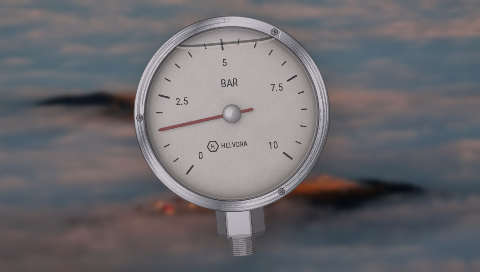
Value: bar 1.5
